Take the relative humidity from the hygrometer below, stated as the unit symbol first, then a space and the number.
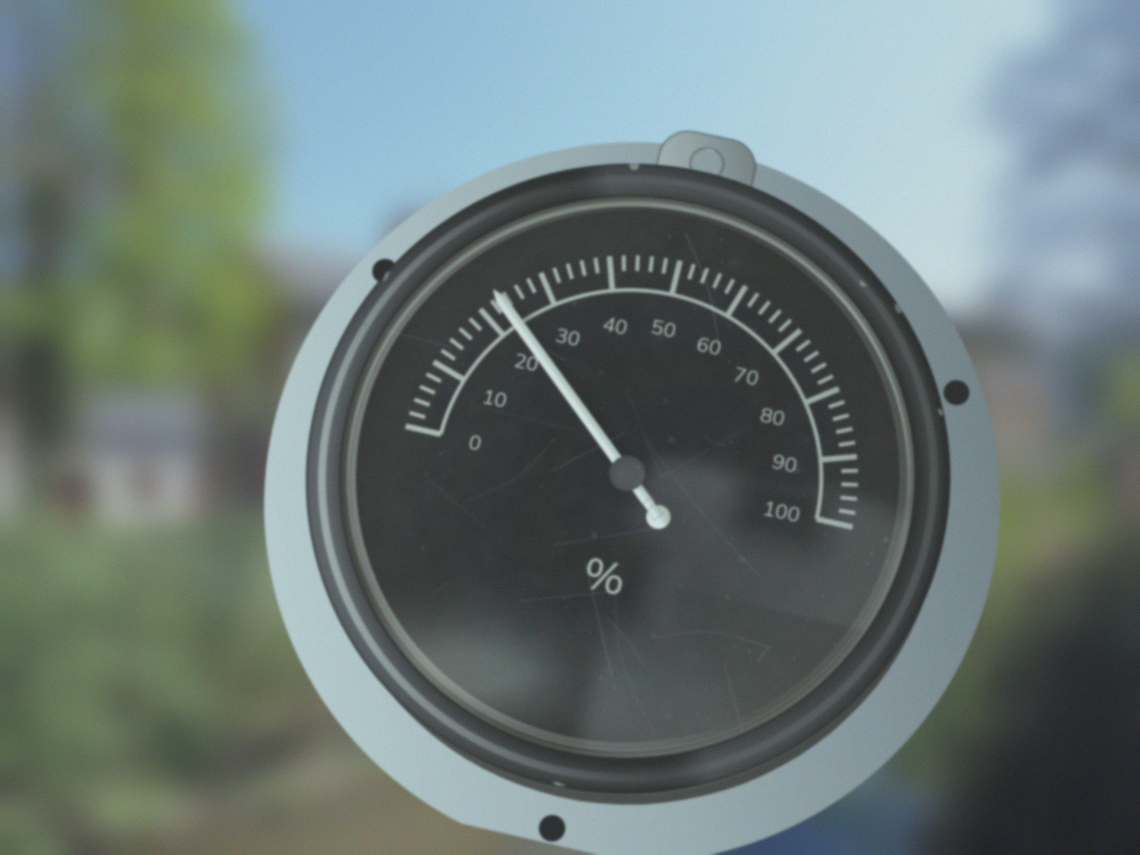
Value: % 23
